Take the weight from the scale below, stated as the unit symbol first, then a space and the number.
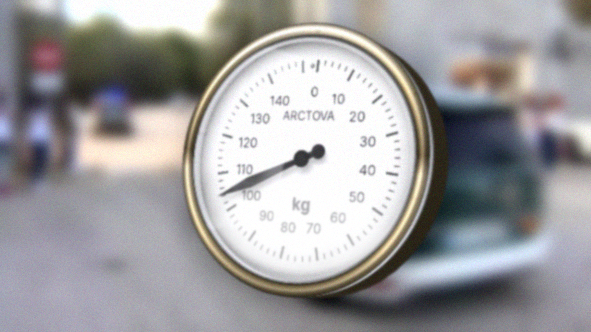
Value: kg 104
